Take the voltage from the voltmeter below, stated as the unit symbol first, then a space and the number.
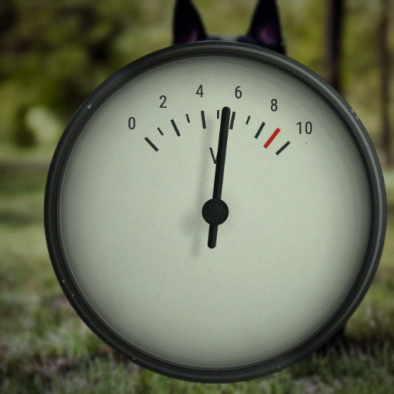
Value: V 5.5
